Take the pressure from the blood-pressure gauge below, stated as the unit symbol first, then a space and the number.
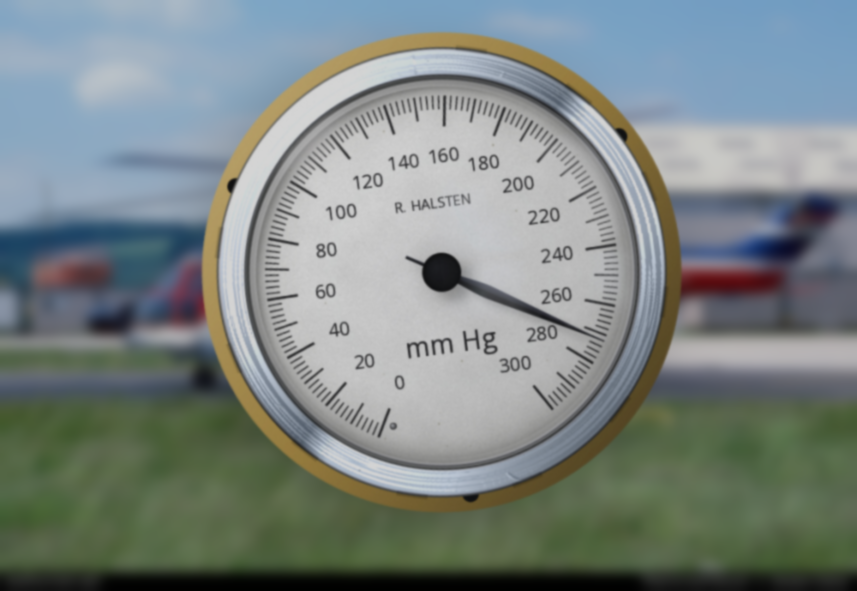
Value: mmHg 272
